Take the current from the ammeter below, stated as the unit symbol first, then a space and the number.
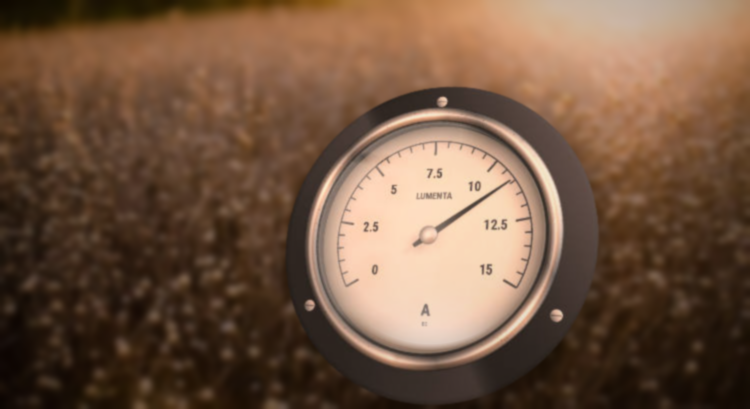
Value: A 11
